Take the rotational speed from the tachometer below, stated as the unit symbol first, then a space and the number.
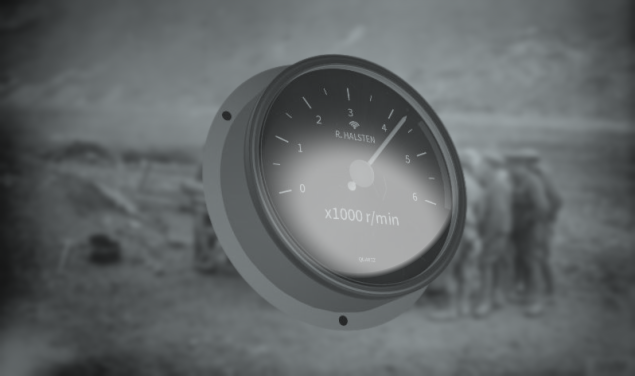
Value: rpm 4250
